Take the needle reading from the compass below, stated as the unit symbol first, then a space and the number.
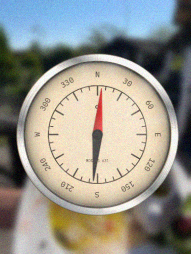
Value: ° 5
